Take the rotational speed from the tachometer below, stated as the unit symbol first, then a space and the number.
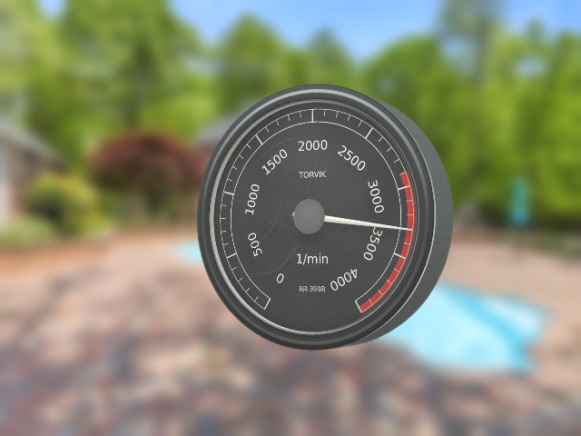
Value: rpm 3300
